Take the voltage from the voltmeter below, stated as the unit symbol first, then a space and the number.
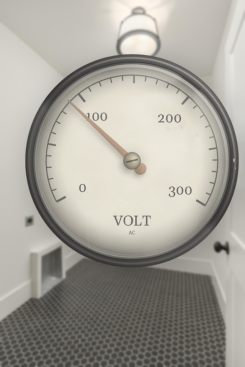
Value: V 90
